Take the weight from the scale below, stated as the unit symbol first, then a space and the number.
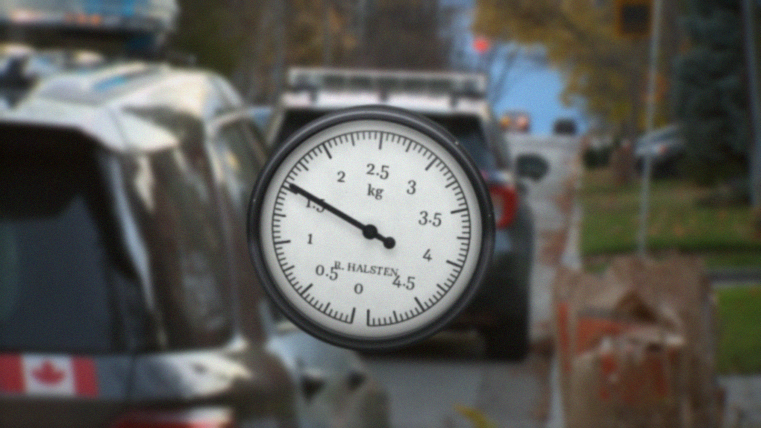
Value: kg 1.55
